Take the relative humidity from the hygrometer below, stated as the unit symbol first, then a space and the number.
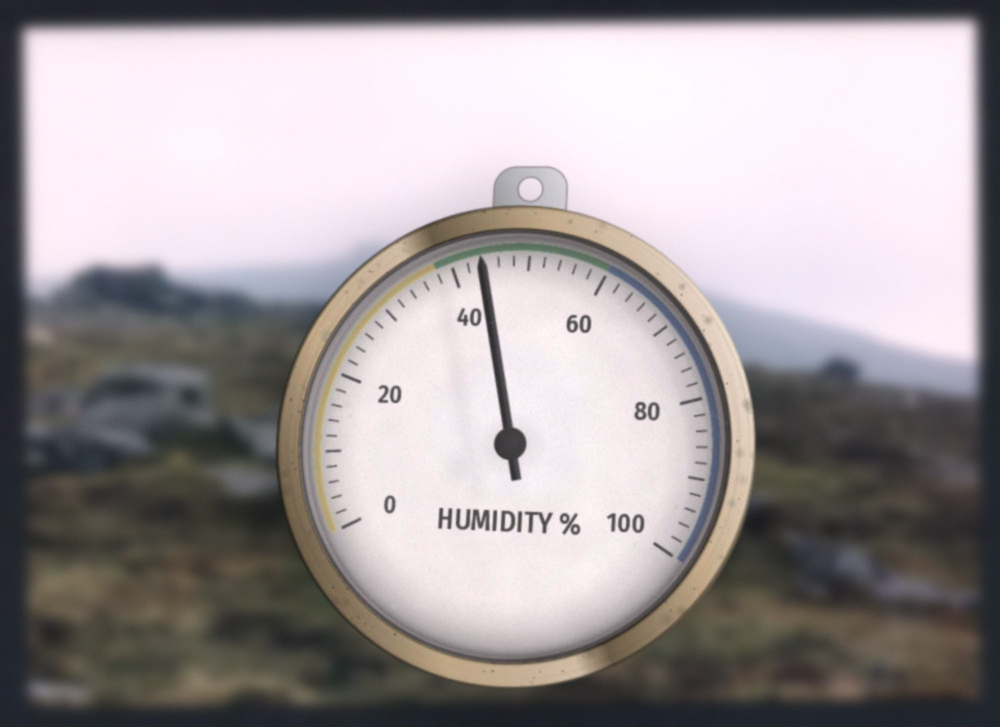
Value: % 44
